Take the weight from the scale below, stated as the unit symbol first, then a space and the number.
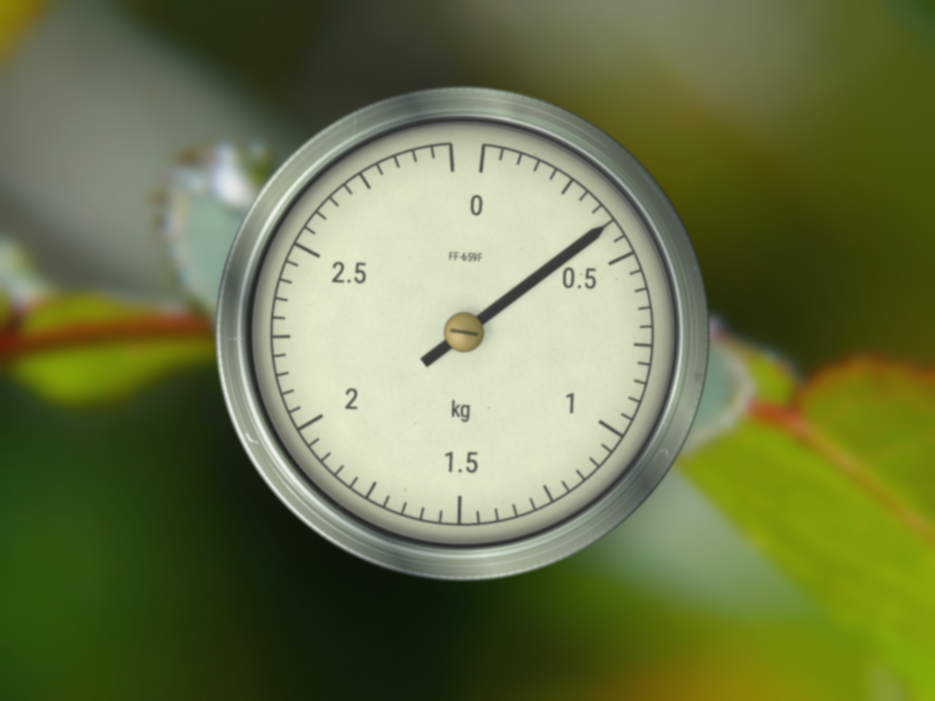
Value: kg 0.4
